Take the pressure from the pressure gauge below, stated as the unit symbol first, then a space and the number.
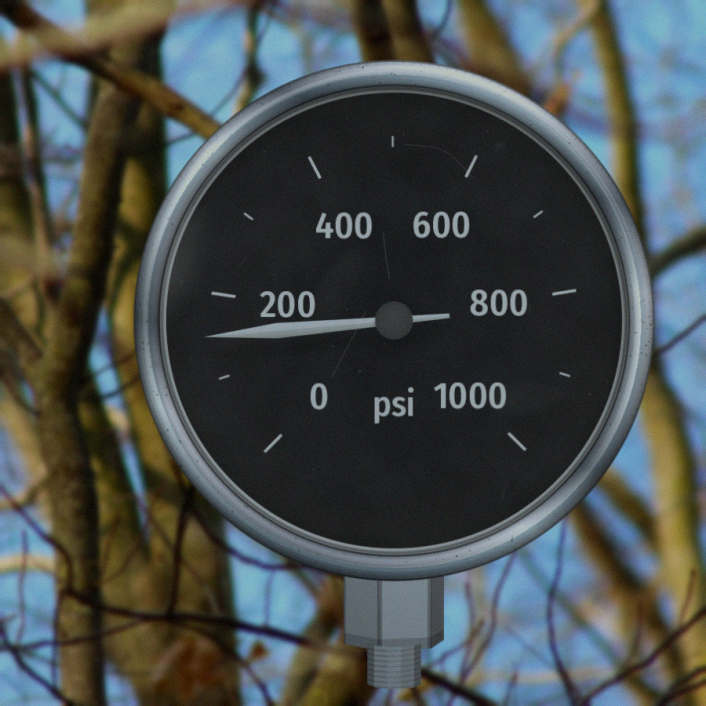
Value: psi 150
